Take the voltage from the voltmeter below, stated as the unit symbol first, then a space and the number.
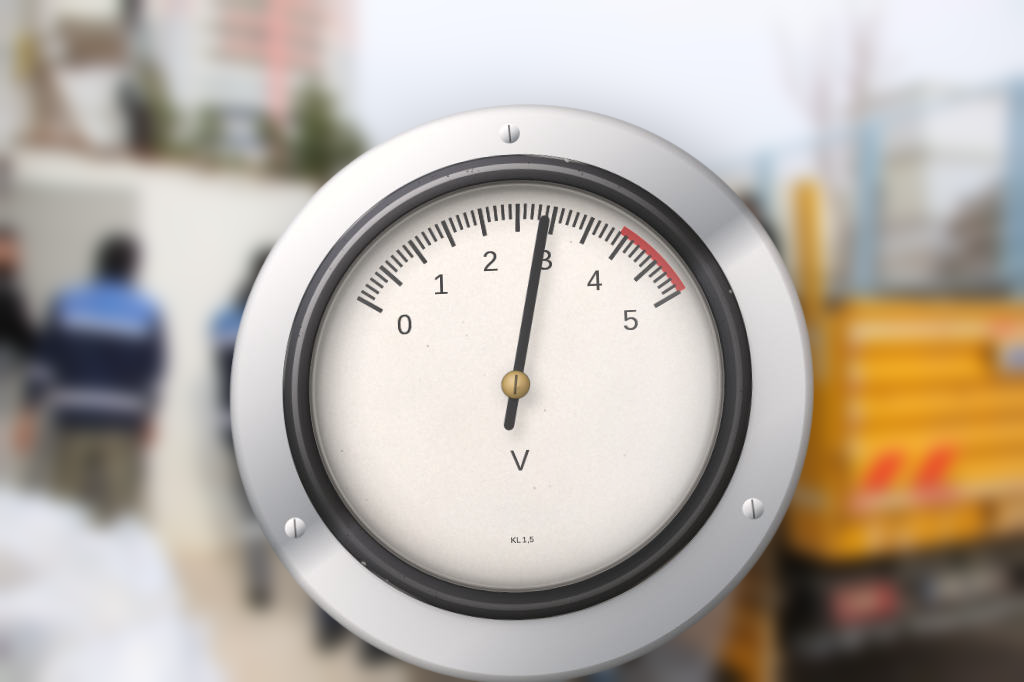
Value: V 2.9
